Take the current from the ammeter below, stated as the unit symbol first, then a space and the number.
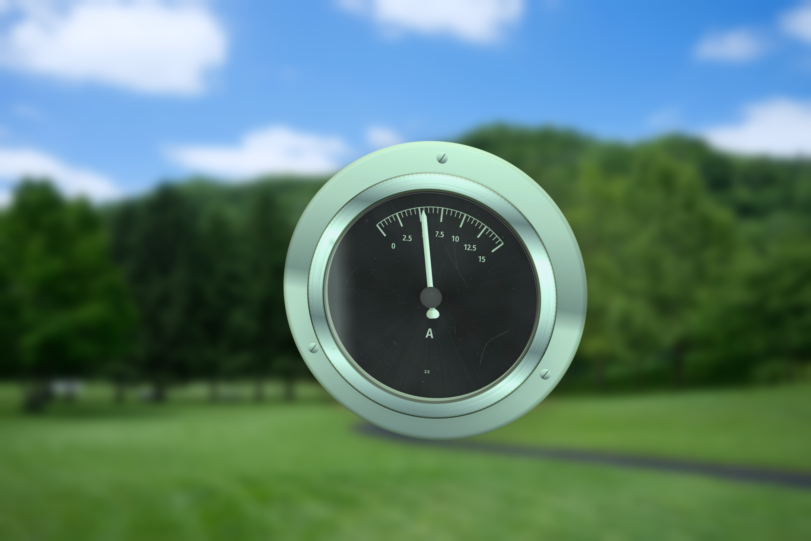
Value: A 5.5
